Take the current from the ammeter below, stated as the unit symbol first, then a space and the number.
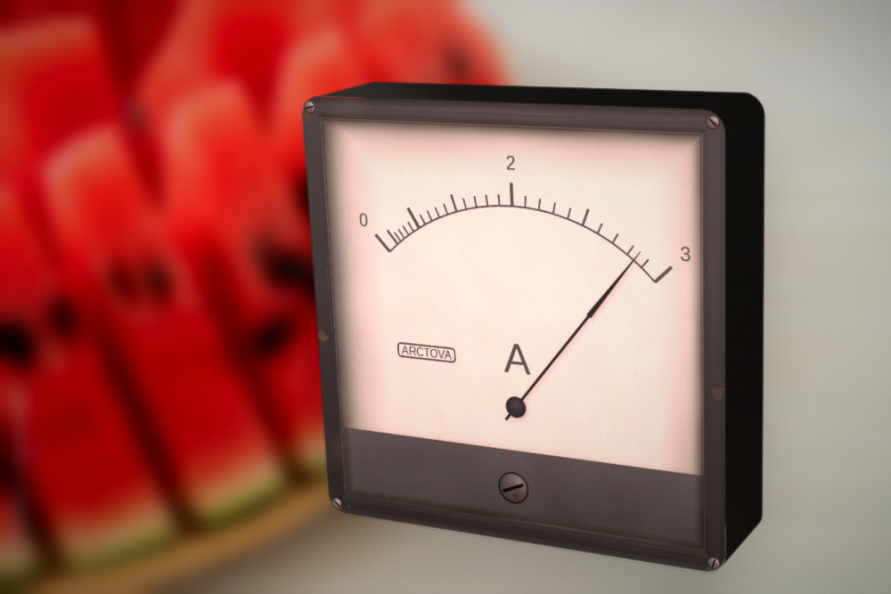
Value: A 2.85
